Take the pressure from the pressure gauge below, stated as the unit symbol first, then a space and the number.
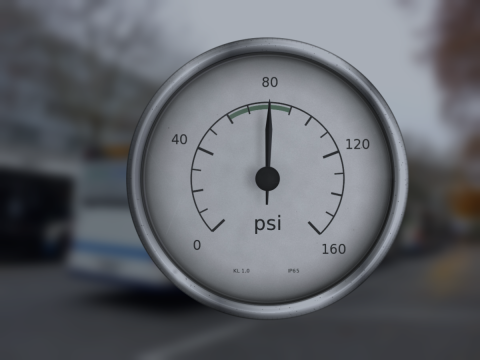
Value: psi 80
